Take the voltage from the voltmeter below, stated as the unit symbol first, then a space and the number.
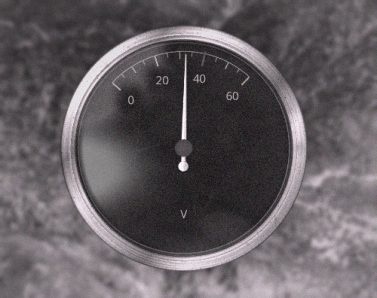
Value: V 32.5
